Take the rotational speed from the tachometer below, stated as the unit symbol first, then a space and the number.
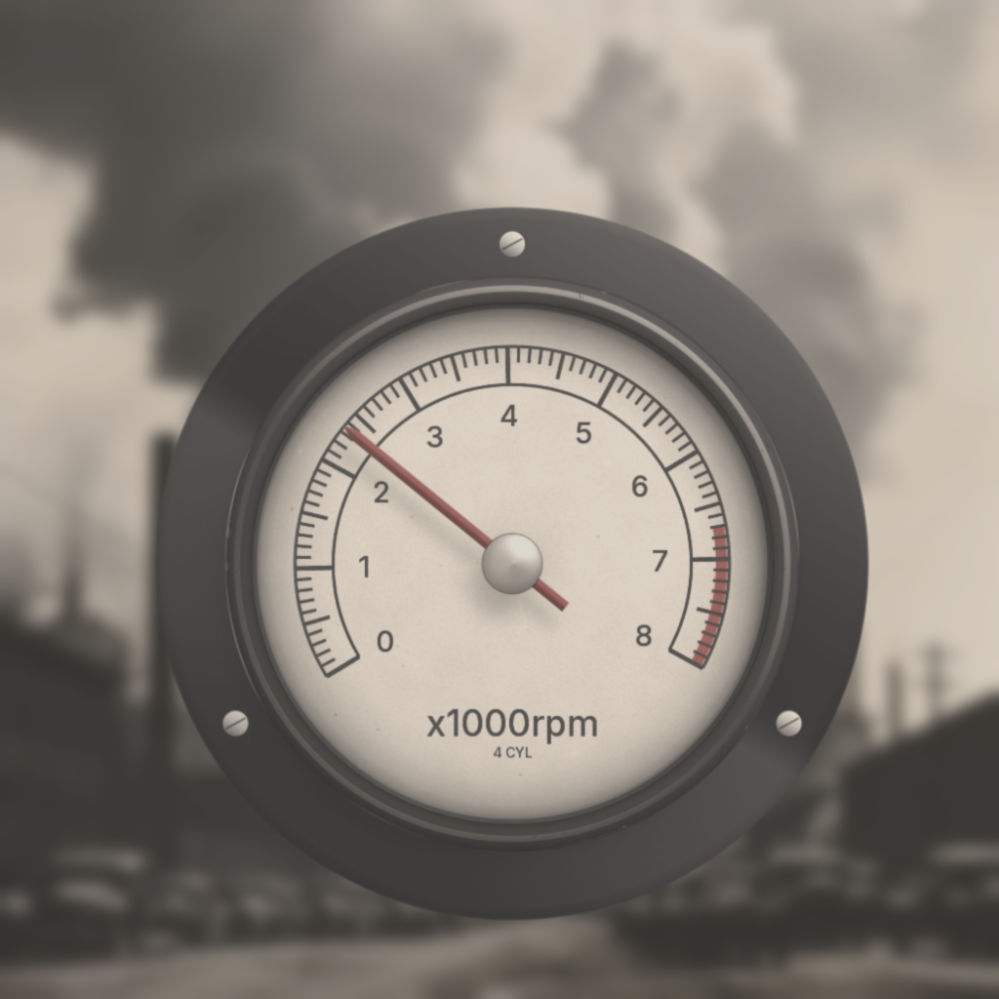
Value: rpm 2350
